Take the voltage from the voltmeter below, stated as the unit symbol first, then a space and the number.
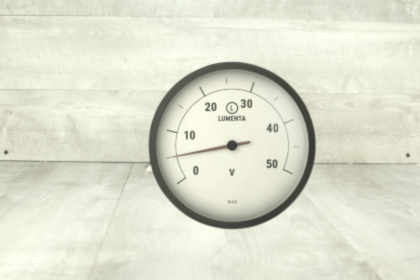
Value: V 5
